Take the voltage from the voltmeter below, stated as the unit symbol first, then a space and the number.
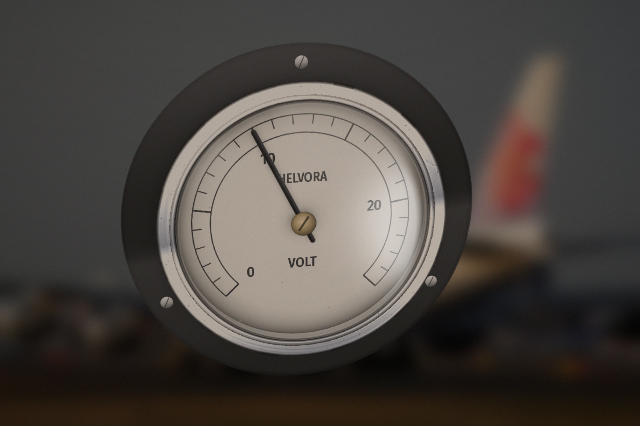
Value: V 10
